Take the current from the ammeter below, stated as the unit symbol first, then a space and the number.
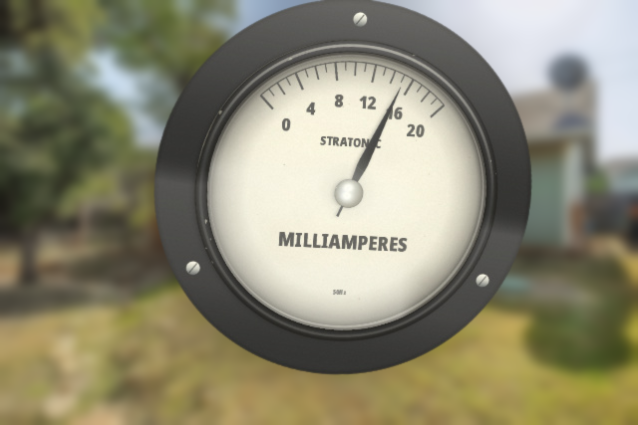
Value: mA 15
